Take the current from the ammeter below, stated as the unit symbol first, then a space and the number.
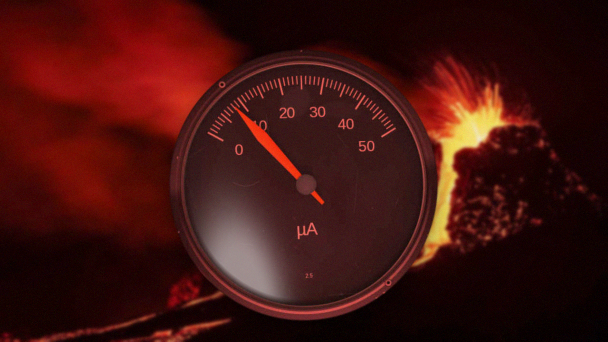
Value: µA 8
